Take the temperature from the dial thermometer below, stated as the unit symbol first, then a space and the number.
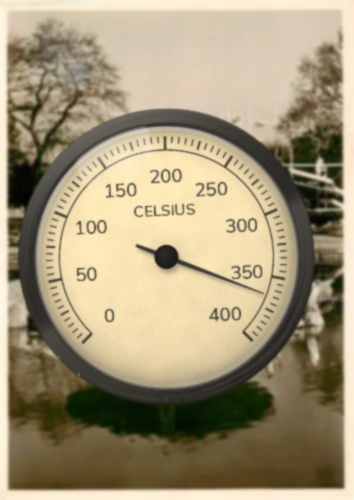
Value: °C 365
